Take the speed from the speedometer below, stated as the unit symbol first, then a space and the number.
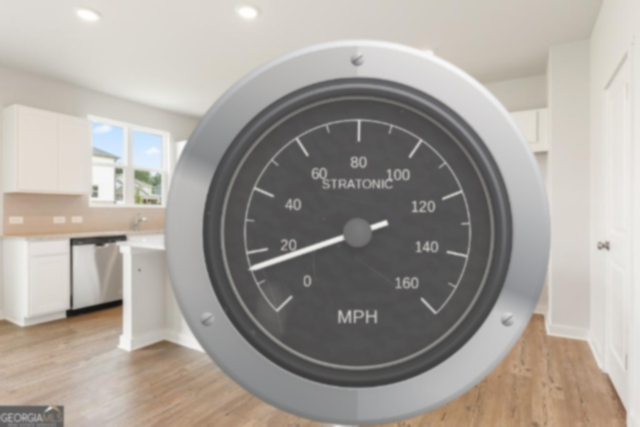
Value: mph 15
